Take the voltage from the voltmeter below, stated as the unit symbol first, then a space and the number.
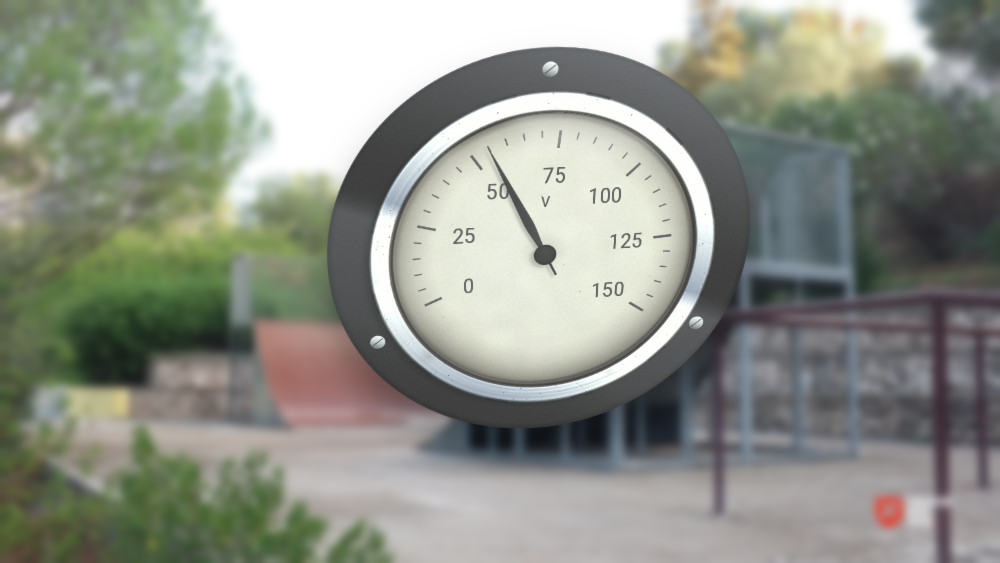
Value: V 55
